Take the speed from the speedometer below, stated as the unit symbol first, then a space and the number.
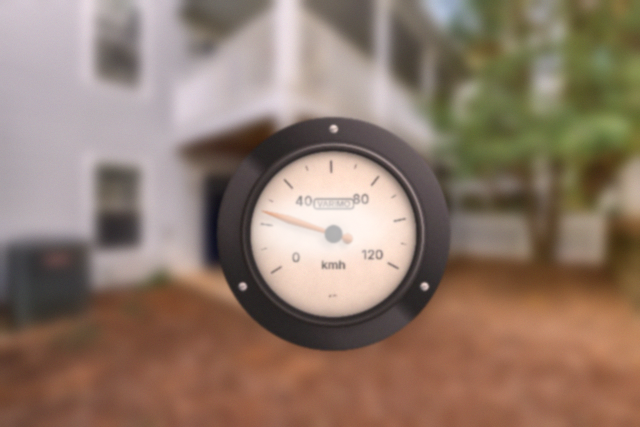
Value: km/h 25
